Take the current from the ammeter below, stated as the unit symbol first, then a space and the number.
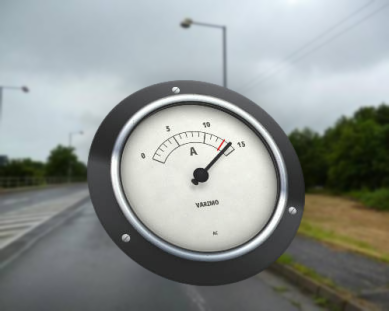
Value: A 14
